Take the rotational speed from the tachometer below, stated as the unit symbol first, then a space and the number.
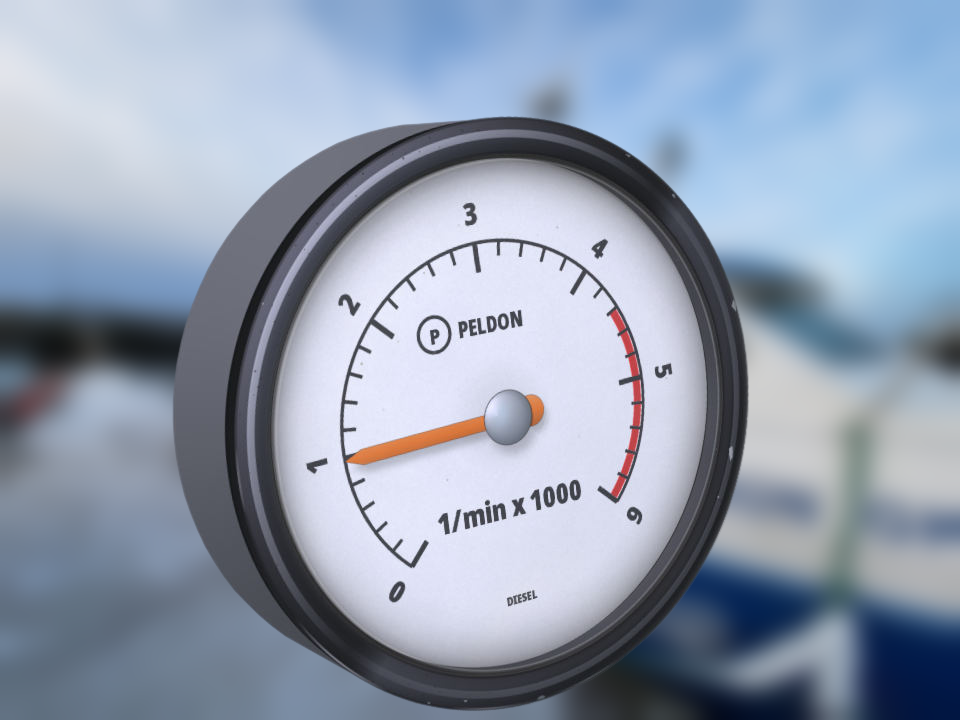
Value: rpm 1000
